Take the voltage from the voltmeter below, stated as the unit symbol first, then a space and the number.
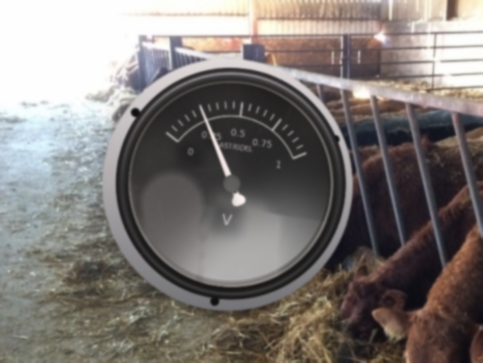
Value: V 0.25
